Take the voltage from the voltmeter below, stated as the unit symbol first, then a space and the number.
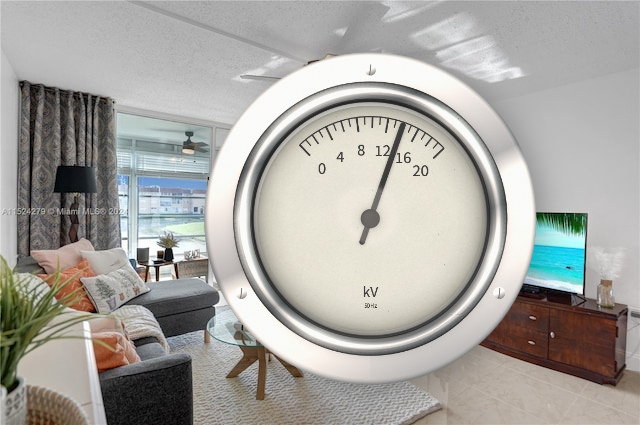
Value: kV 14
